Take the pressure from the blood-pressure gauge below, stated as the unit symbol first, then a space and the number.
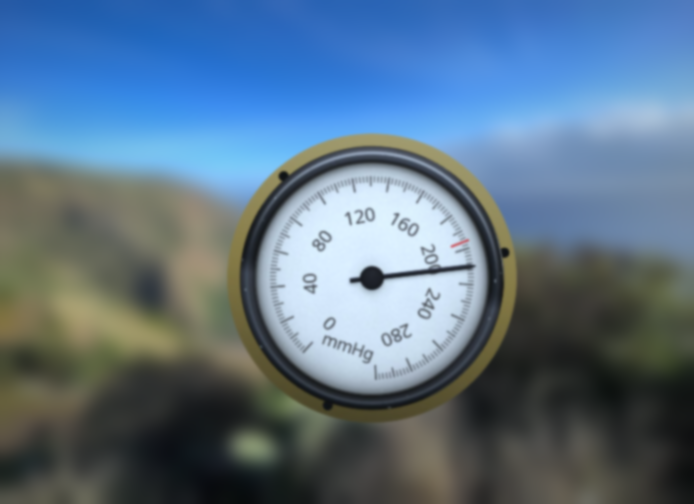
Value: mmHg 210
